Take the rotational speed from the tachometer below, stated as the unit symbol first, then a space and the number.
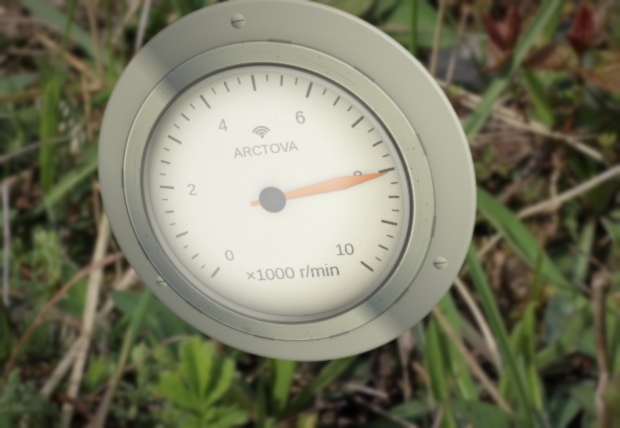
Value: rpm 8000
